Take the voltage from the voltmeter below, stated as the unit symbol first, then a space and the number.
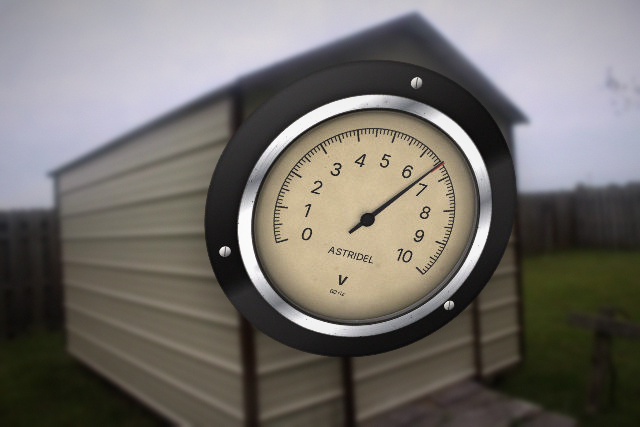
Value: V 6.5
